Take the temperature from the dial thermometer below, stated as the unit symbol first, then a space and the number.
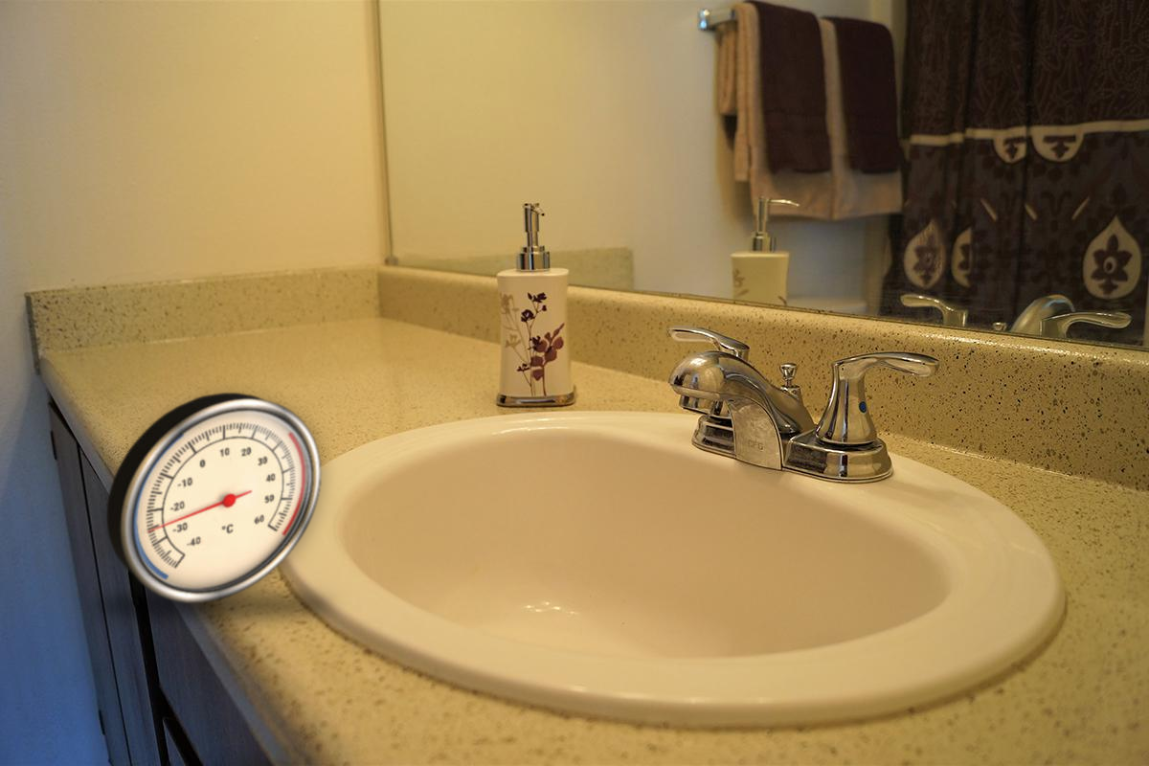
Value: °C -25
